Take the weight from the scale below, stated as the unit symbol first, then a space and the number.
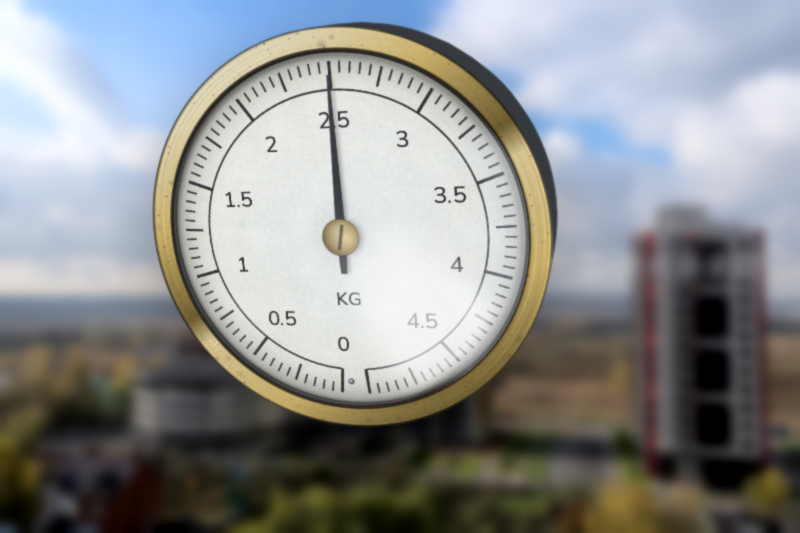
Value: kg 2.5
